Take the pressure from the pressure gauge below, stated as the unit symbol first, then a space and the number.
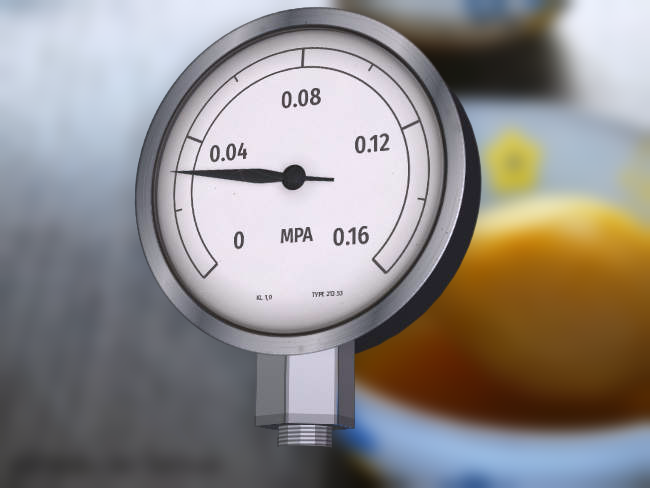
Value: MPa 0.03
